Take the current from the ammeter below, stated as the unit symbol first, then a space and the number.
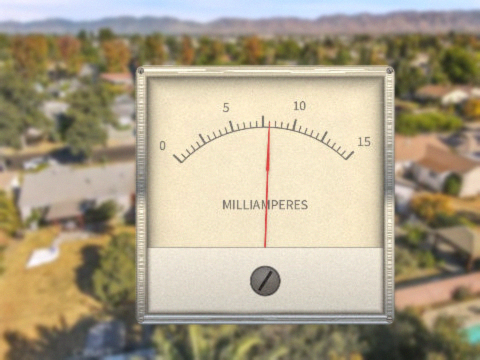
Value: mA 8
